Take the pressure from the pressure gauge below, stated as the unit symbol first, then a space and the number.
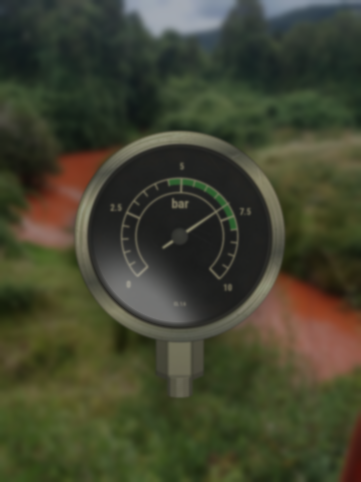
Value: bar 7
